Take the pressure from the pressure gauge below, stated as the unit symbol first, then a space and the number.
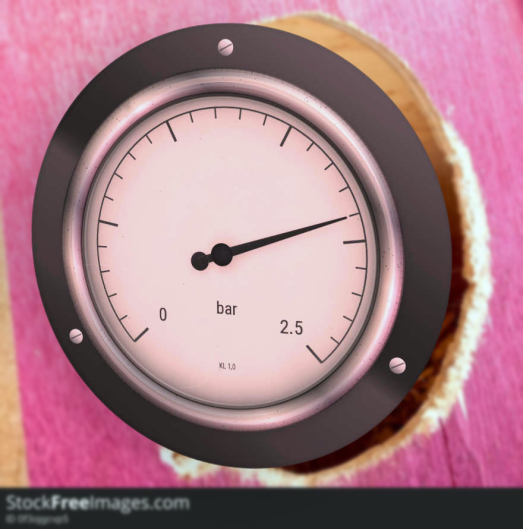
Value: bar 1.9
